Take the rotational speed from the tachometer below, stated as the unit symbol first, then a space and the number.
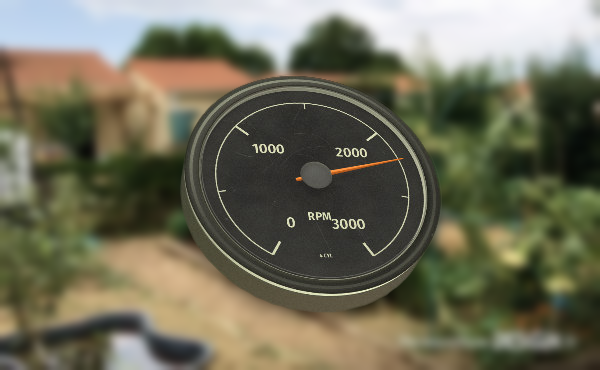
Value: rpm 2250
